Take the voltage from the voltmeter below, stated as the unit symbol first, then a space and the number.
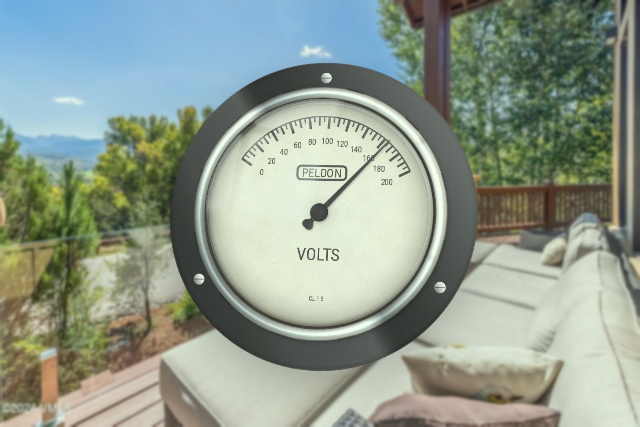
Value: V 165
